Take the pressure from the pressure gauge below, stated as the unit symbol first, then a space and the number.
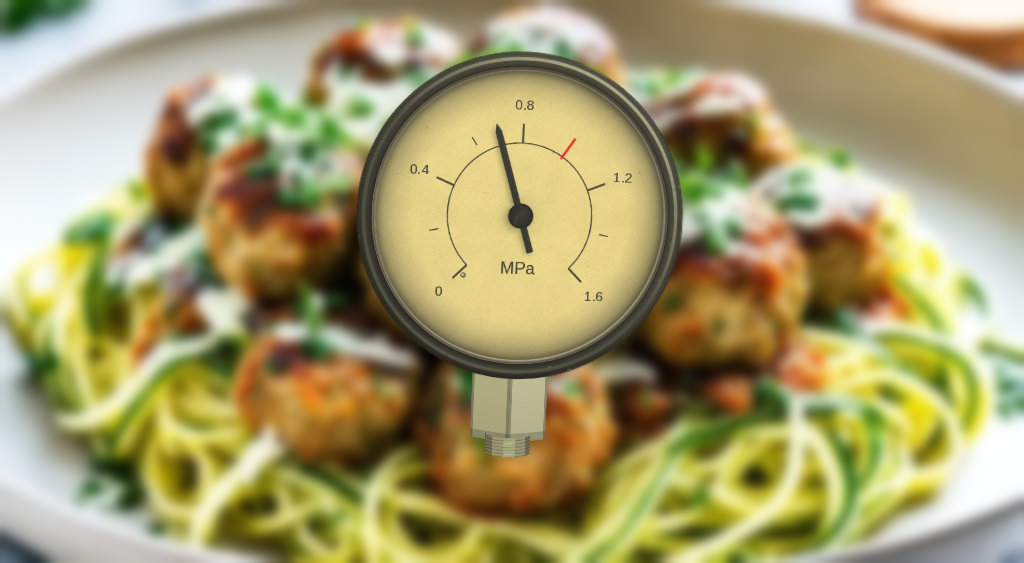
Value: MPa 0.7
